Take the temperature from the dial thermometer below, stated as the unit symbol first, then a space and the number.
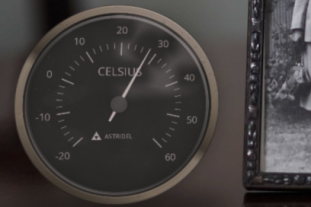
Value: °C 28
